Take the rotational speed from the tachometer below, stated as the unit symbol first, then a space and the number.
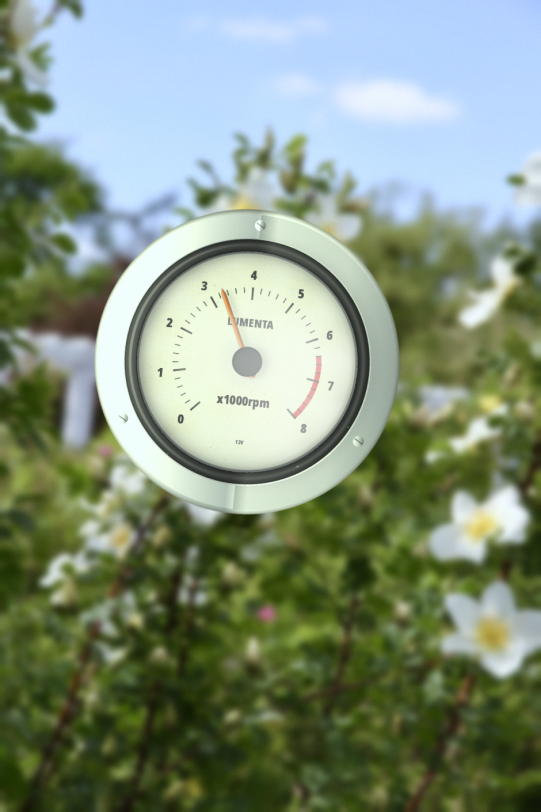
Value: rpm 3300
